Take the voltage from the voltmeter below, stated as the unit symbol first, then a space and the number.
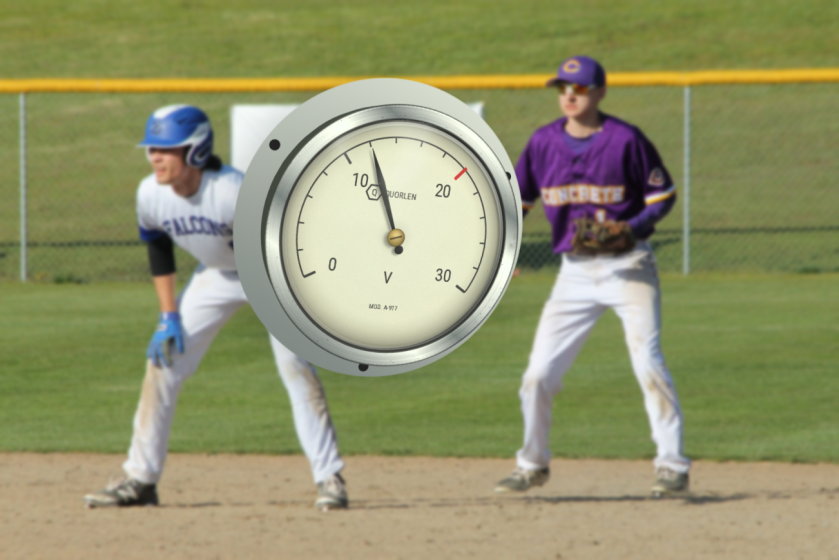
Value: V 12
